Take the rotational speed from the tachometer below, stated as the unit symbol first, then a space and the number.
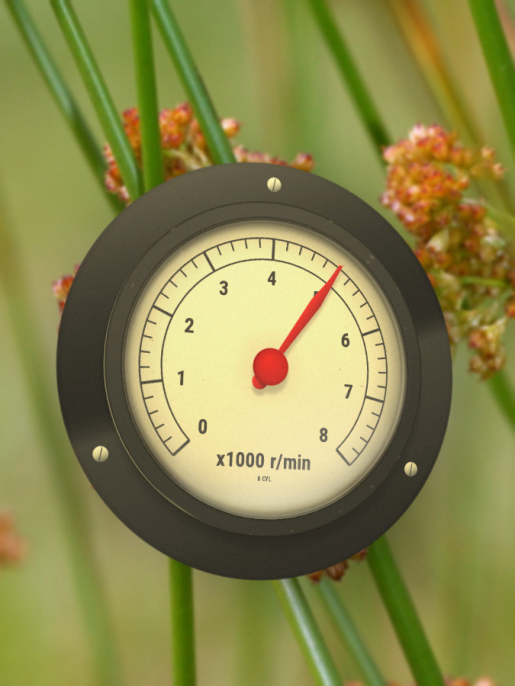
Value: rpm 5000
